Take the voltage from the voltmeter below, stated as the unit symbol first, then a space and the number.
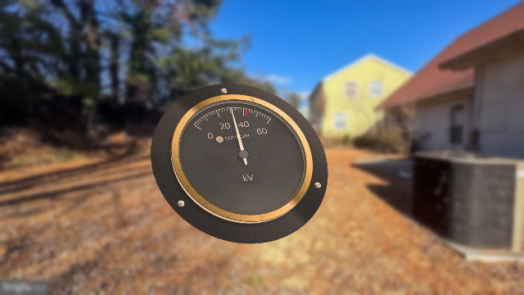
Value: kV 30
